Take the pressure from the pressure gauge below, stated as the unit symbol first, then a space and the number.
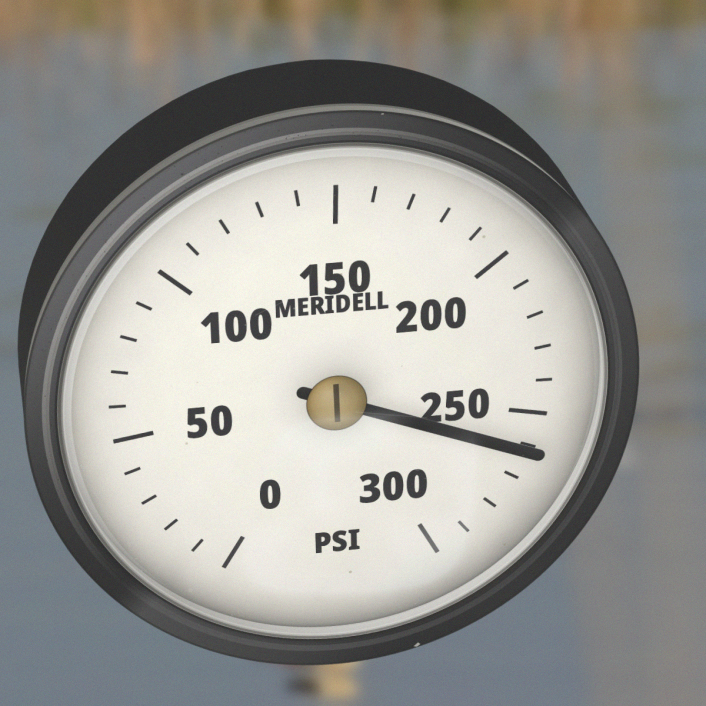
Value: psi 260
